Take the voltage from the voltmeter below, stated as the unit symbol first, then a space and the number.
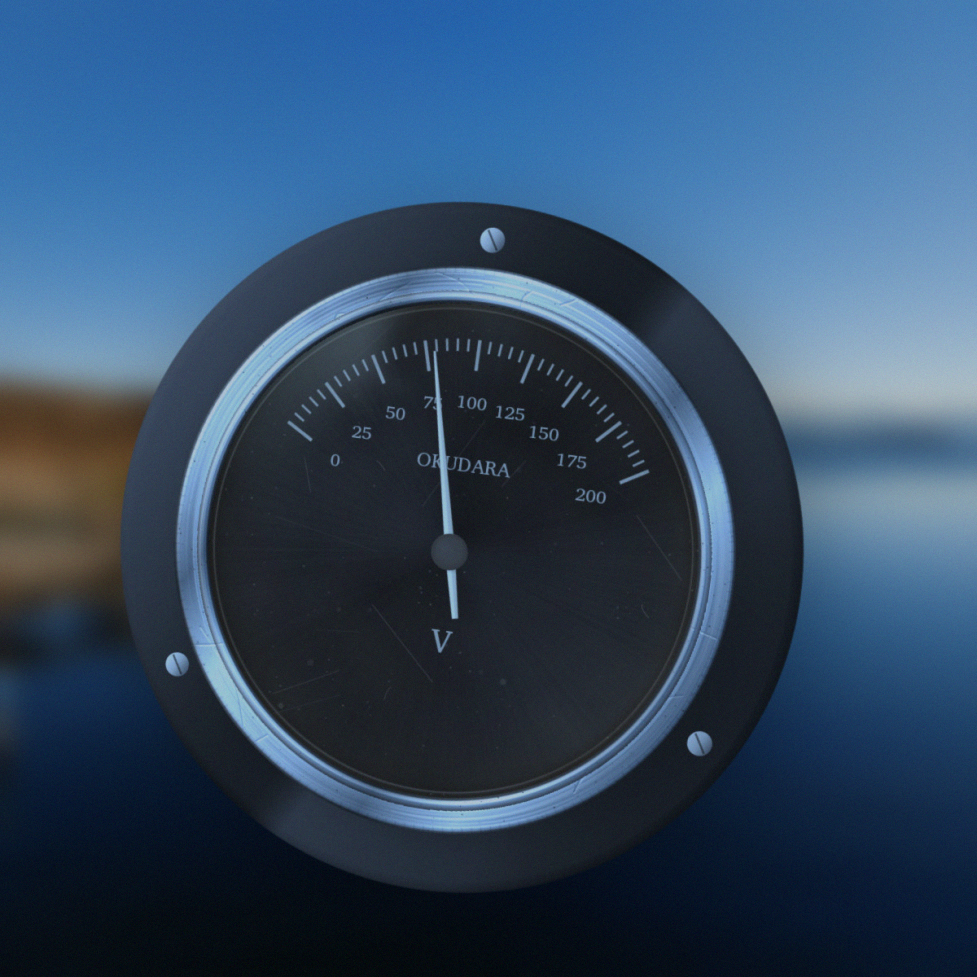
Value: V 80
